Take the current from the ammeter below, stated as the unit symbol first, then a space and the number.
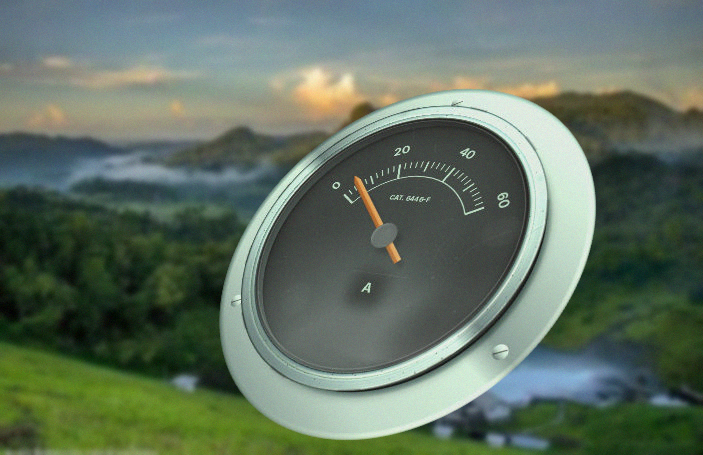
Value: A 6
